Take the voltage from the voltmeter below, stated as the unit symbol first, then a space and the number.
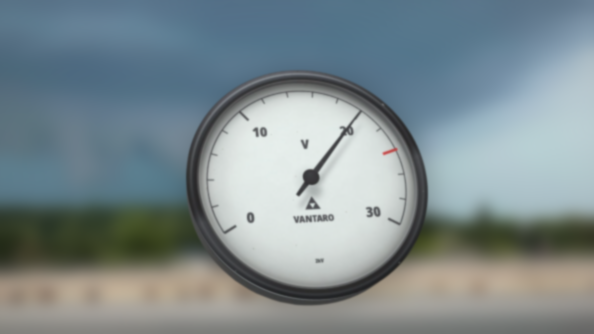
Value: V 20
